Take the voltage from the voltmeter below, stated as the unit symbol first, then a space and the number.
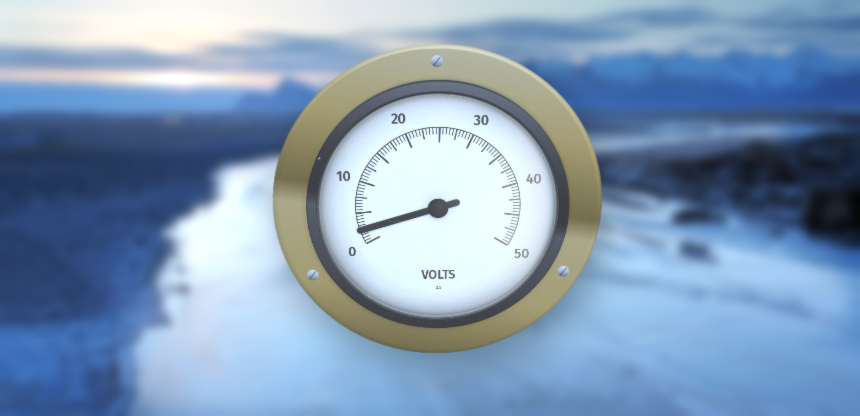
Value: V 2.5
